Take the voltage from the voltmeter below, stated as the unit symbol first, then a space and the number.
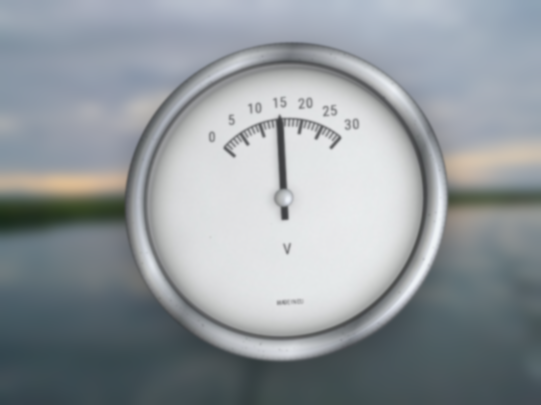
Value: V 15
